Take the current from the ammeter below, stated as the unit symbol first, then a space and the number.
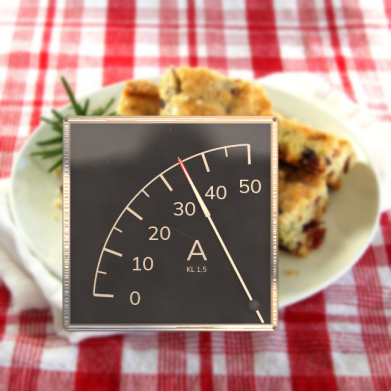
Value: A 35
